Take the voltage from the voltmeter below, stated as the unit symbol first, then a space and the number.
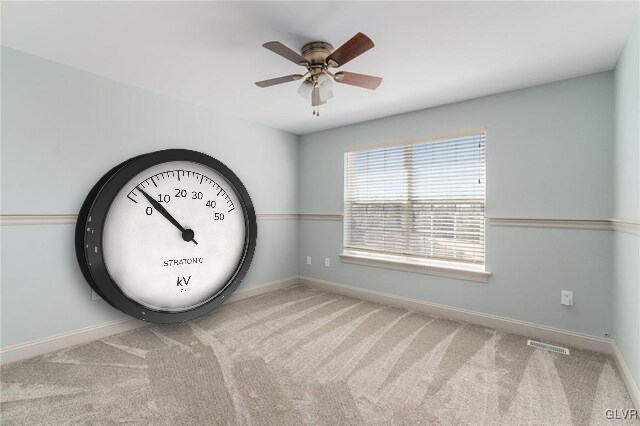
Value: kV 4
